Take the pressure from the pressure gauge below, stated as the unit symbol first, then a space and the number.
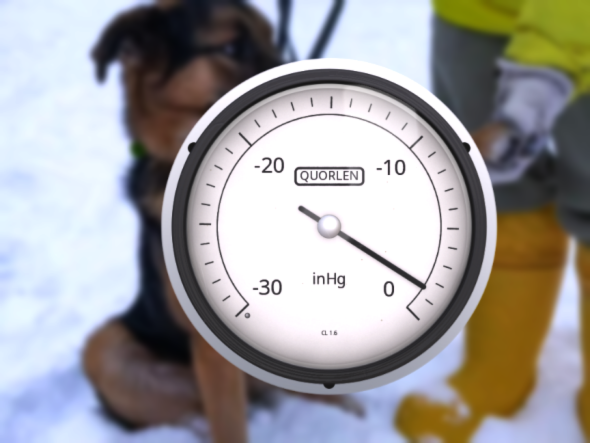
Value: inHg -1.5
